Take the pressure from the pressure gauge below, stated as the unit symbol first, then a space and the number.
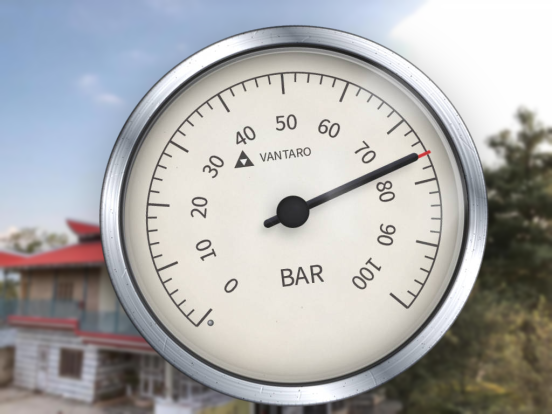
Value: bar 76
